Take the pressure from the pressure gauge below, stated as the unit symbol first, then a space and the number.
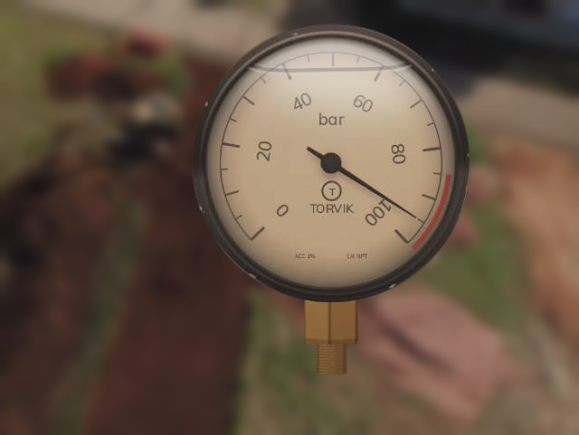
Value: bar 95
